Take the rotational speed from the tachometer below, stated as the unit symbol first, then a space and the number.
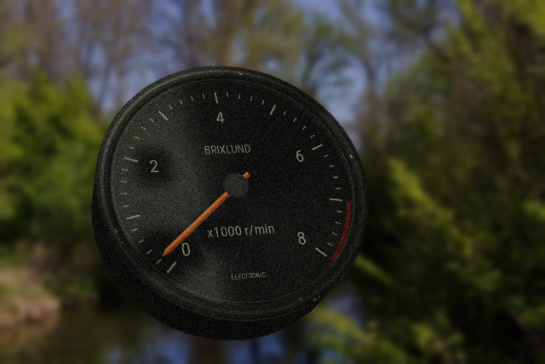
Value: rpm 200
